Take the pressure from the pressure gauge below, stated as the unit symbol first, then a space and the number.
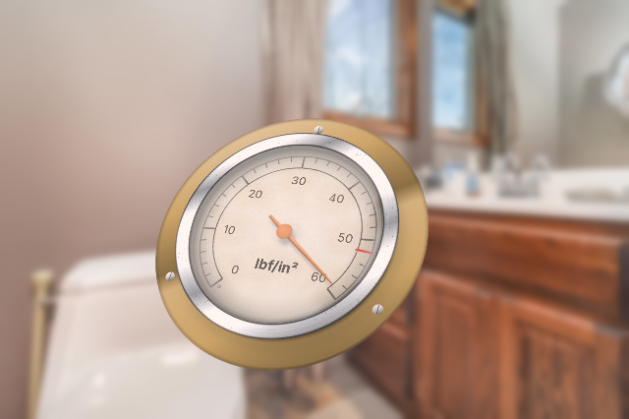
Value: psi 59
